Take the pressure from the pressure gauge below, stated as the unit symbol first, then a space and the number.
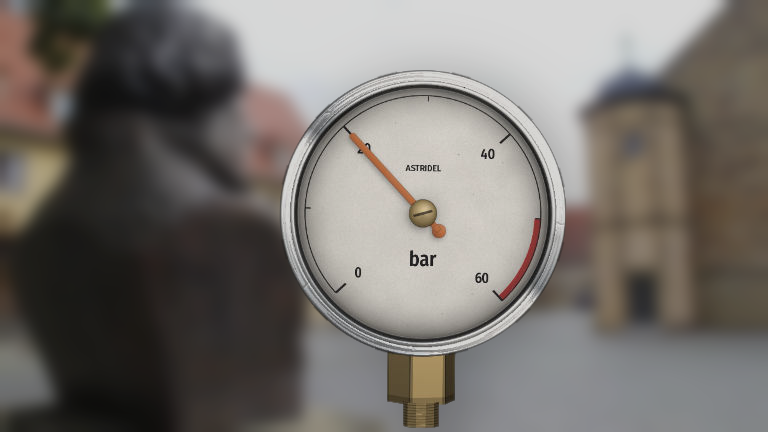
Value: bar 20
